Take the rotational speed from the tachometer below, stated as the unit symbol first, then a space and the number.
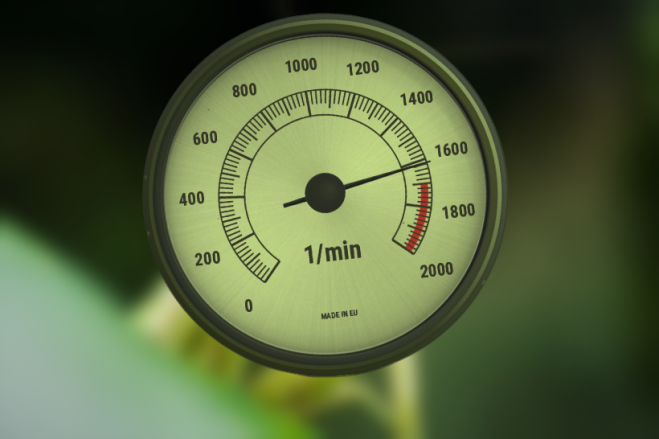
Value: rpm 1620
